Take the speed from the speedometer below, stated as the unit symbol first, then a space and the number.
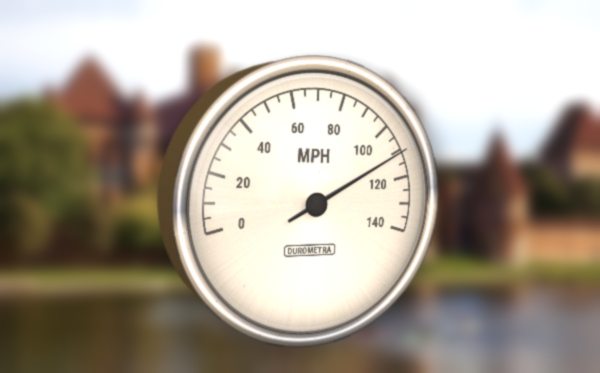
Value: mph 110
